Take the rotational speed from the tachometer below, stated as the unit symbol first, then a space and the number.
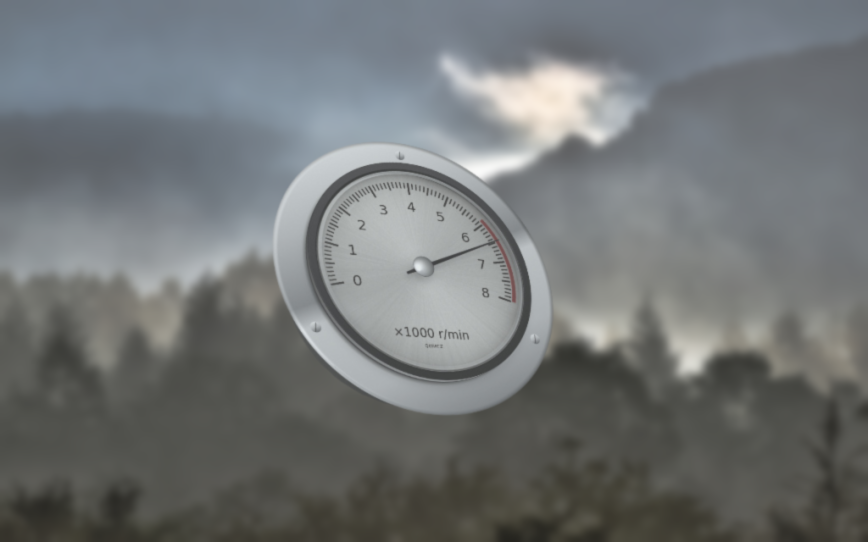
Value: rpm 6500
